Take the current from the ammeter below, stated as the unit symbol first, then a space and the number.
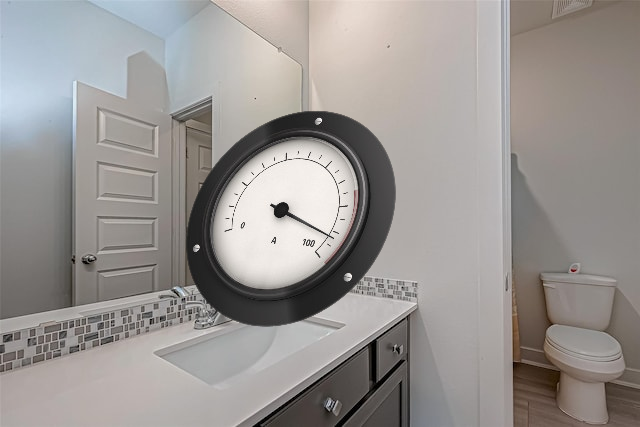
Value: A 92.5
